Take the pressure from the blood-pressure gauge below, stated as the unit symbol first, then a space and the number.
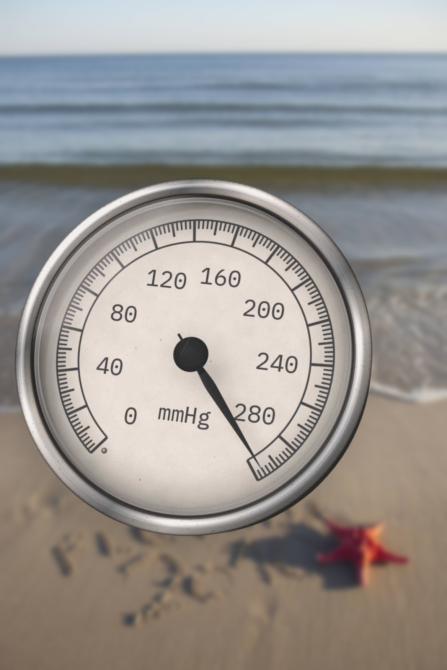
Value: mmHg 296
